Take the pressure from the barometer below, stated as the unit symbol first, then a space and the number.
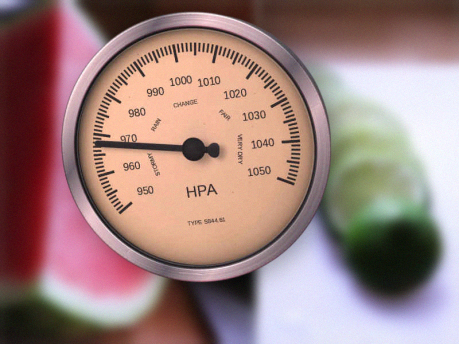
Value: hPa 968
